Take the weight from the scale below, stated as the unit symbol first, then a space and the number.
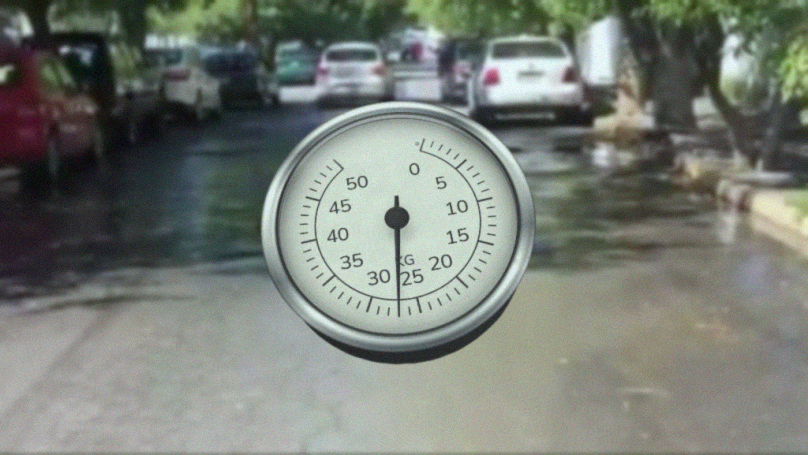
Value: kg 27
